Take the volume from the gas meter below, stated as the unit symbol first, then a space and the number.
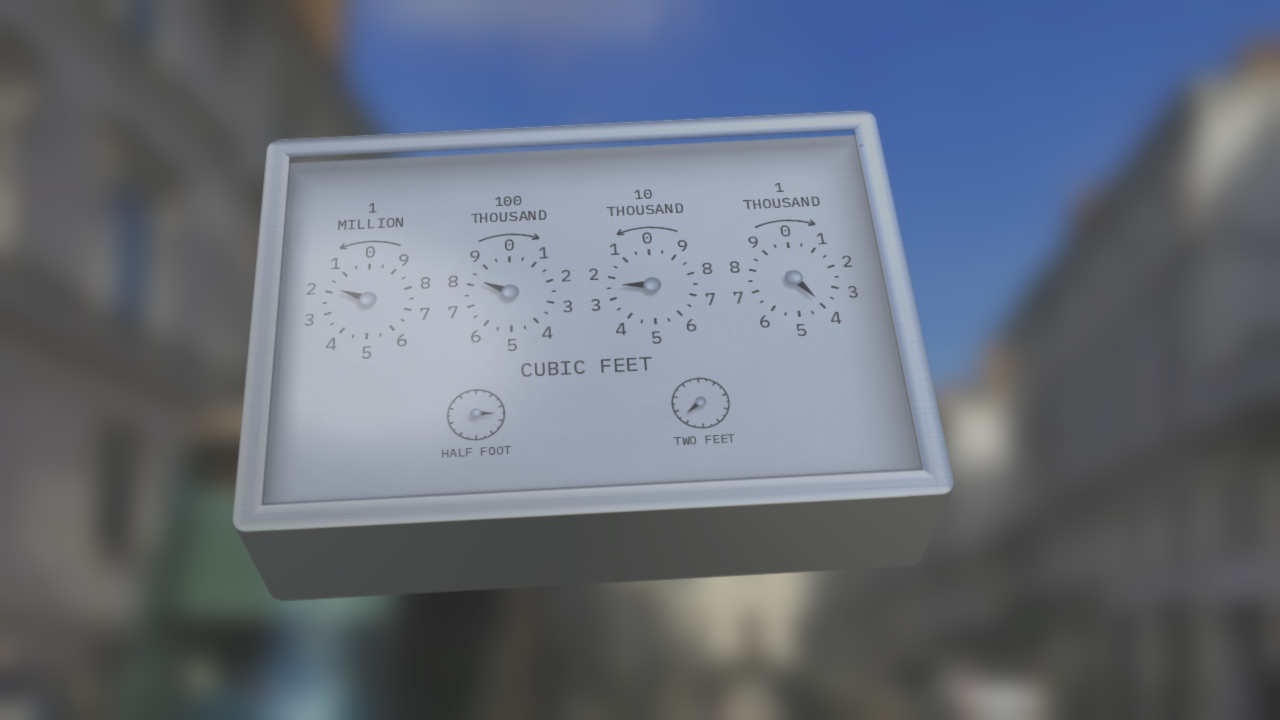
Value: ft³ 182400
